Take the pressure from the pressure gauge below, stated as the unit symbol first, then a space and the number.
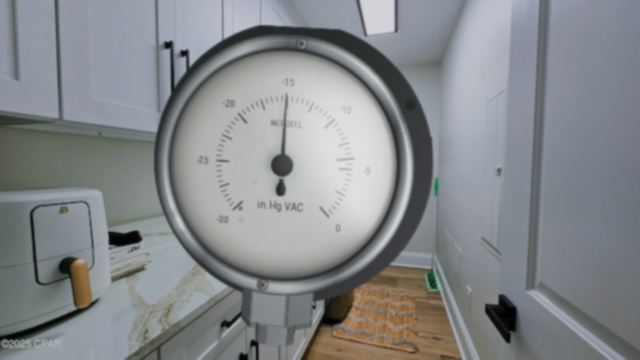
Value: inHg -15
